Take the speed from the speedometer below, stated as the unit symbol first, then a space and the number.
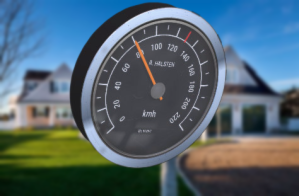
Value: km/h 80
